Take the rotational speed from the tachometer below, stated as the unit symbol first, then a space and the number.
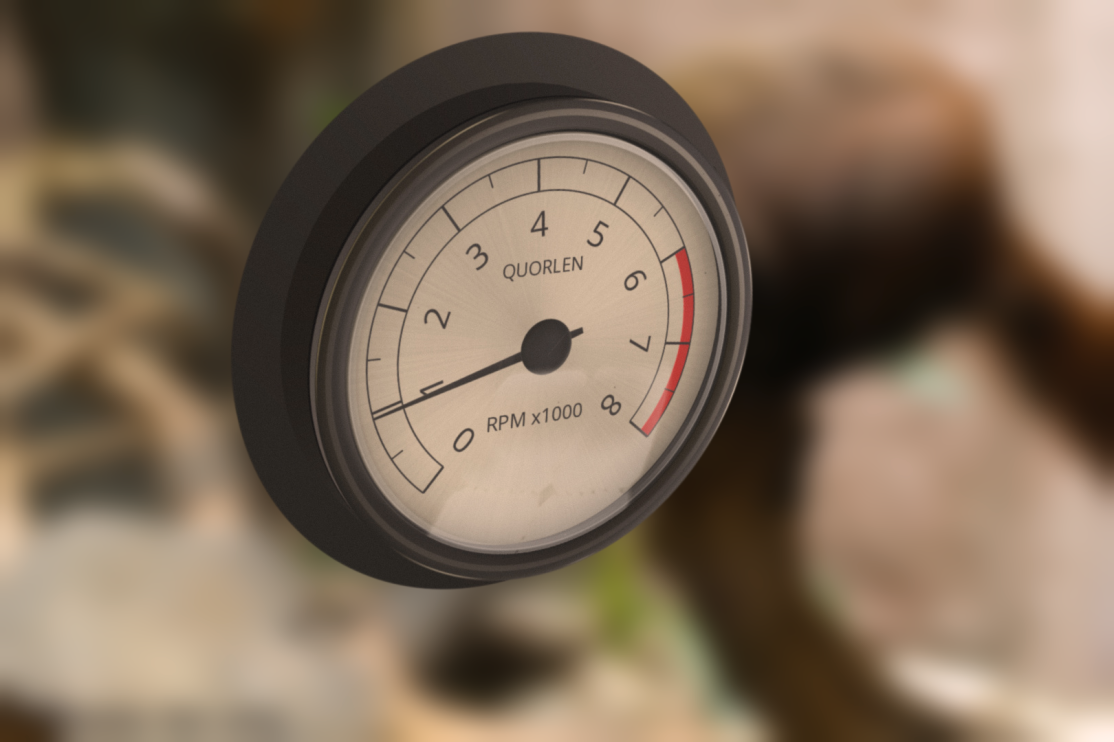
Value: rpm 1000
